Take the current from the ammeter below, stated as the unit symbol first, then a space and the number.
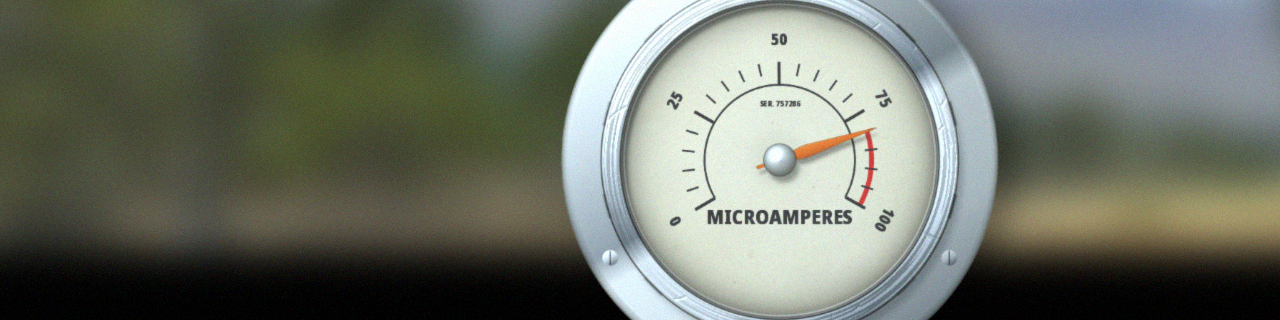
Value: µA 80
